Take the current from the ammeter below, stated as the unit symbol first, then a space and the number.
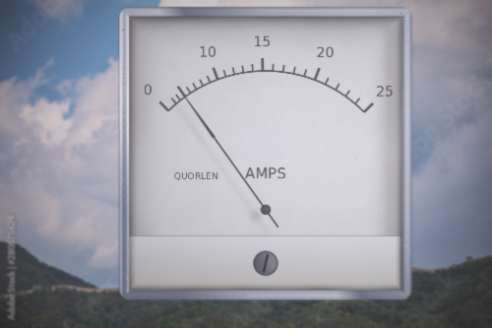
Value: A 5
